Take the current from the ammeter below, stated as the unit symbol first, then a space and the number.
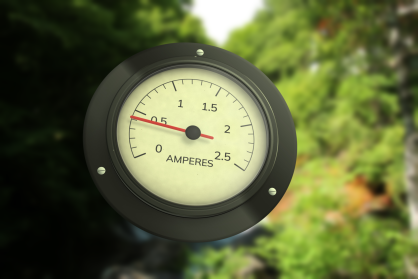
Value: A 0.4
